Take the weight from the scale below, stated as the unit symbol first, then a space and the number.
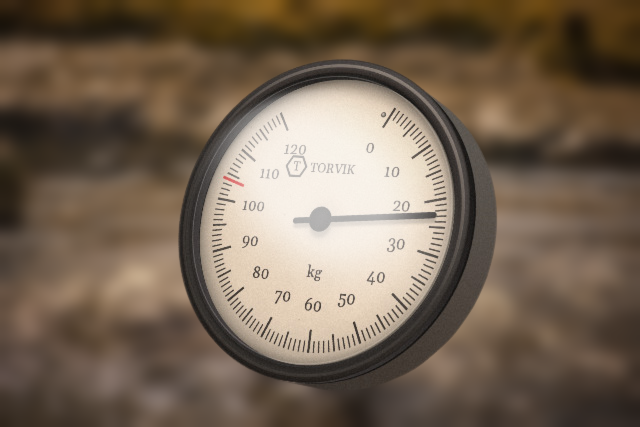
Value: kg 23
